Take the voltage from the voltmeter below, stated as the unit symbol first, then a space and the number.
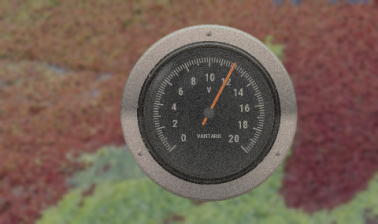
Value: V 12
